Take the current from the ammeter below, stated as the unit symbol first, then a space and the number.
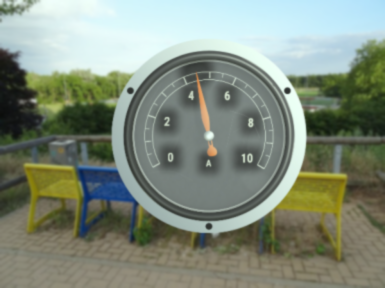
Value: A 4.5
